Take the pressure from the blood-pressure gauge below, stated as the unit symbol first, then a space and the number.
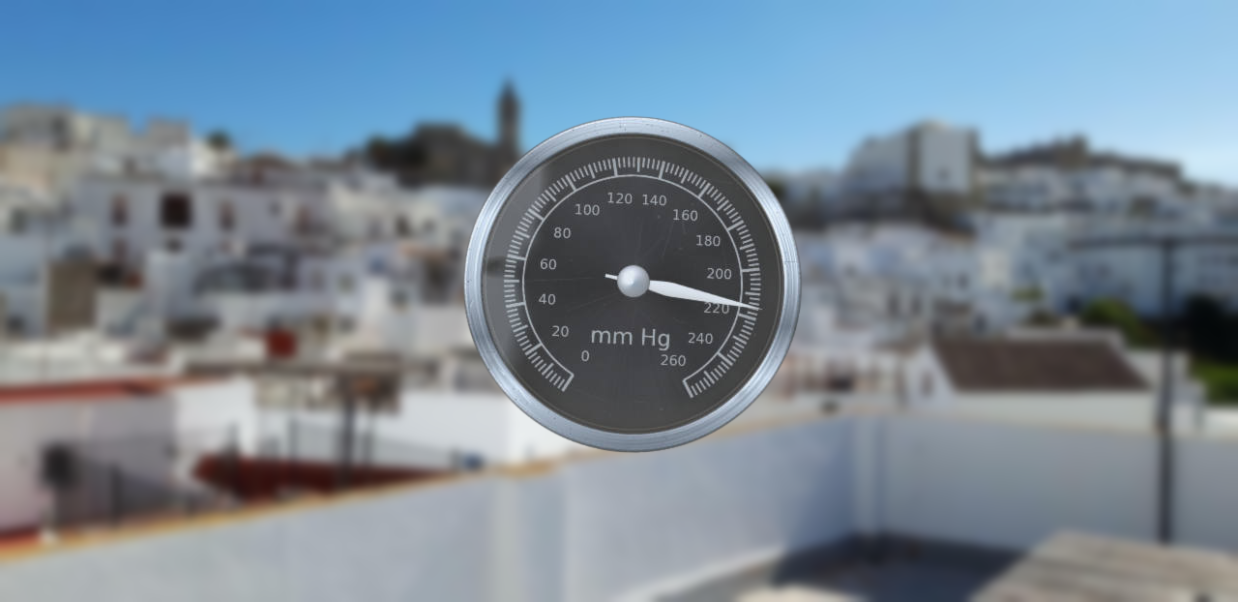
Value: mmHg 216
